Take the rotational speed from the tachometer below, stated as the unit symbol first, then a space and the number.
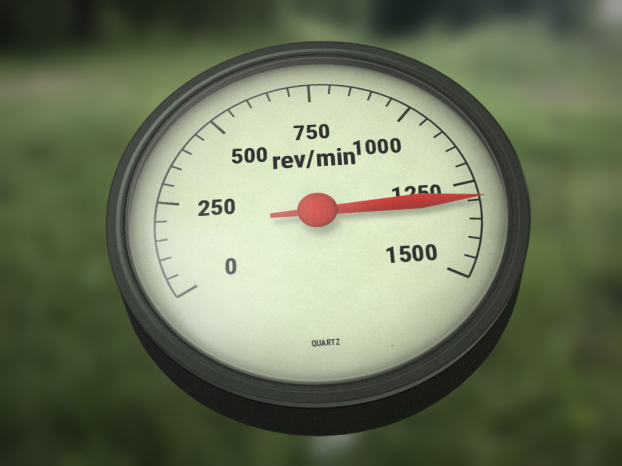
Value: rpm 1300
